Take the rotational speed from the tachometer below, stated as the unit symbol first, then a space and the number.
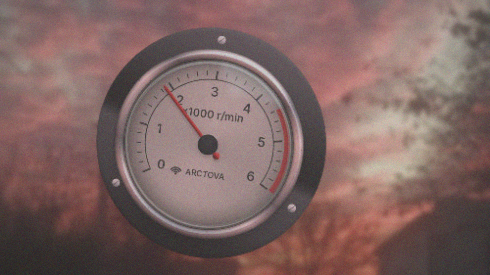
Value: rpm 1900
